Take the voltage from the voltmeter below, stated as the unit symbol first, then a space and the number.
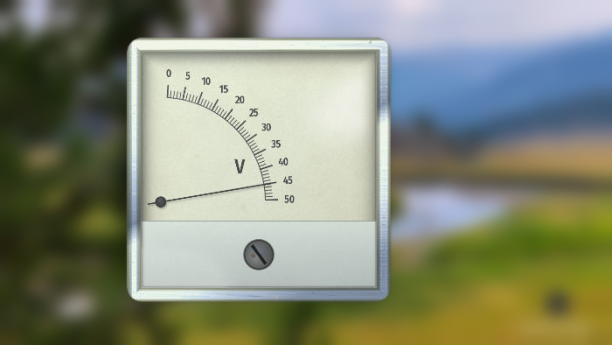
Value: V 45
